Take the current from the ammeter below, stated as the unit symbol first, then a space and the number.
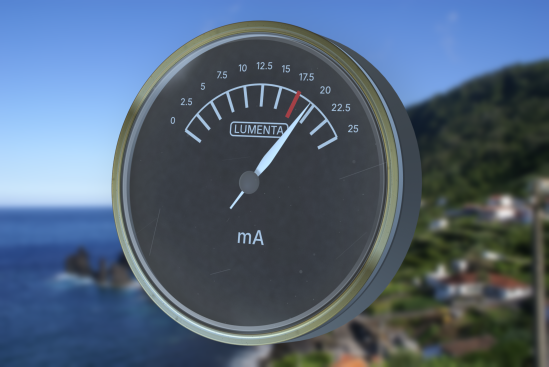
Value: mA 20
